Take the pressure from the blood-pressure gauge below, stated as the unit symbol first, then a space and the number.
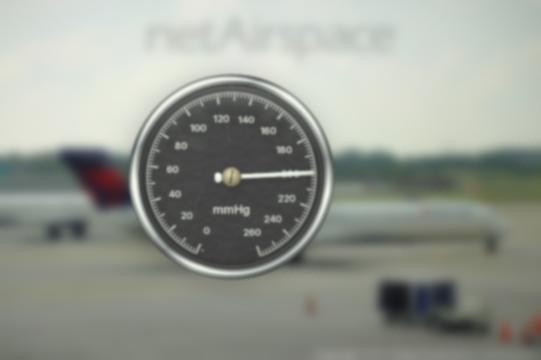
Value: mmHg 200
